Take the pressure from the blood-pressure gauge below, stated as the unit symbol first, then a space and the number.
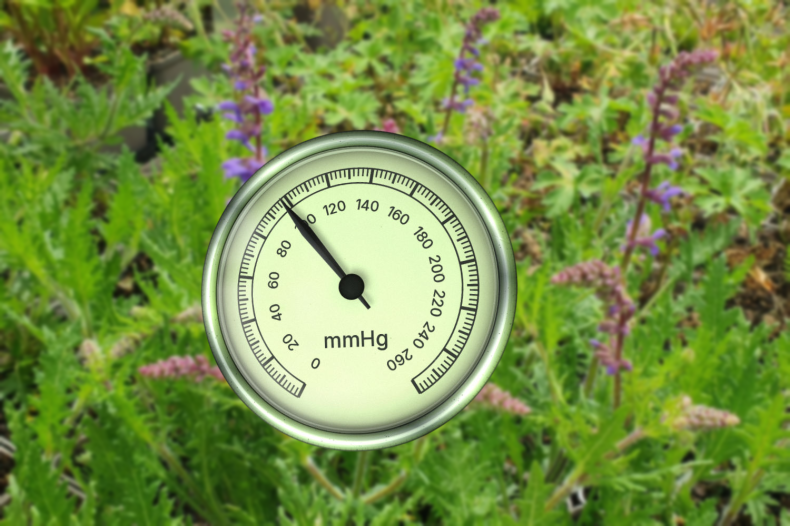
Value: mmHg 98
